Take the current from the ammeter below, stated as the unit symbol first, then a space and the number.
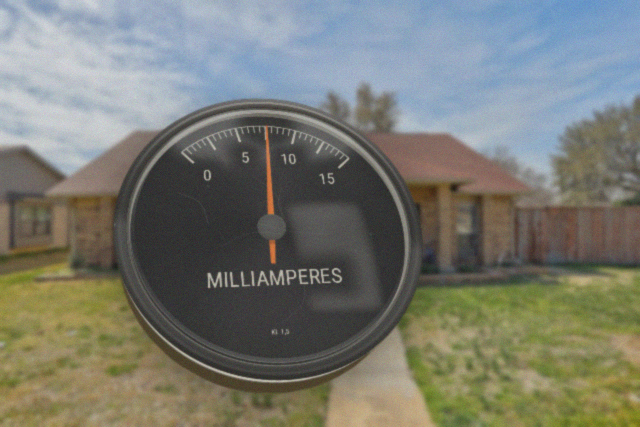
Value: mA 7.5
